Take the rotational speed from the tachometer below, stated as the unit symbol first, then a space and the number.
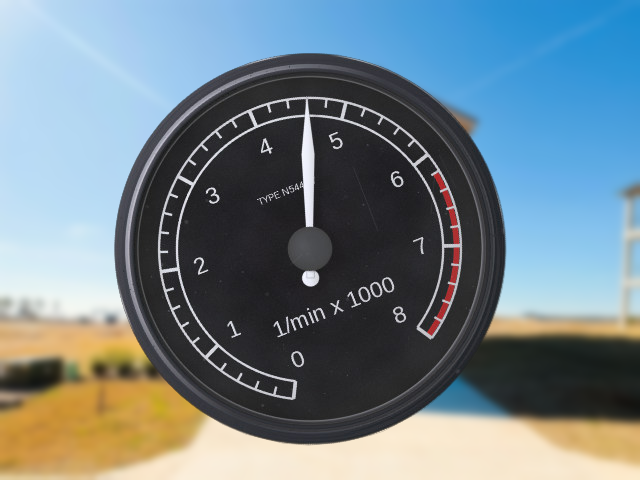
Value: rpm 4600
